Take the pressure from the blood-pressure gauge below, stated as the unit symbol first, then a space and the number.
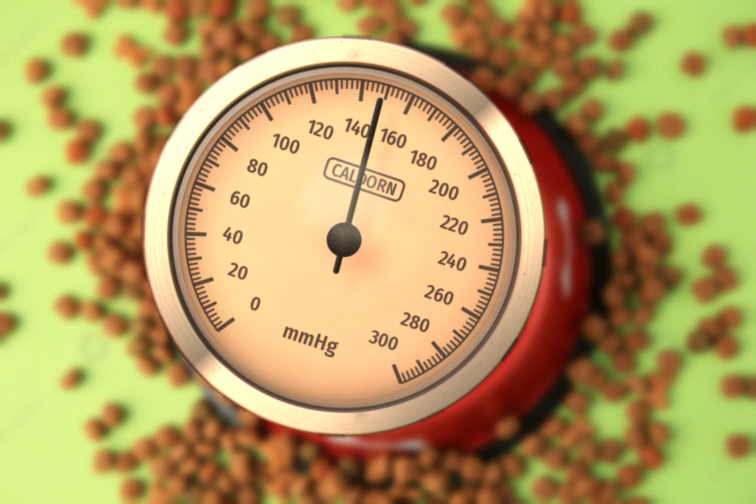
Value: mmHg 148
